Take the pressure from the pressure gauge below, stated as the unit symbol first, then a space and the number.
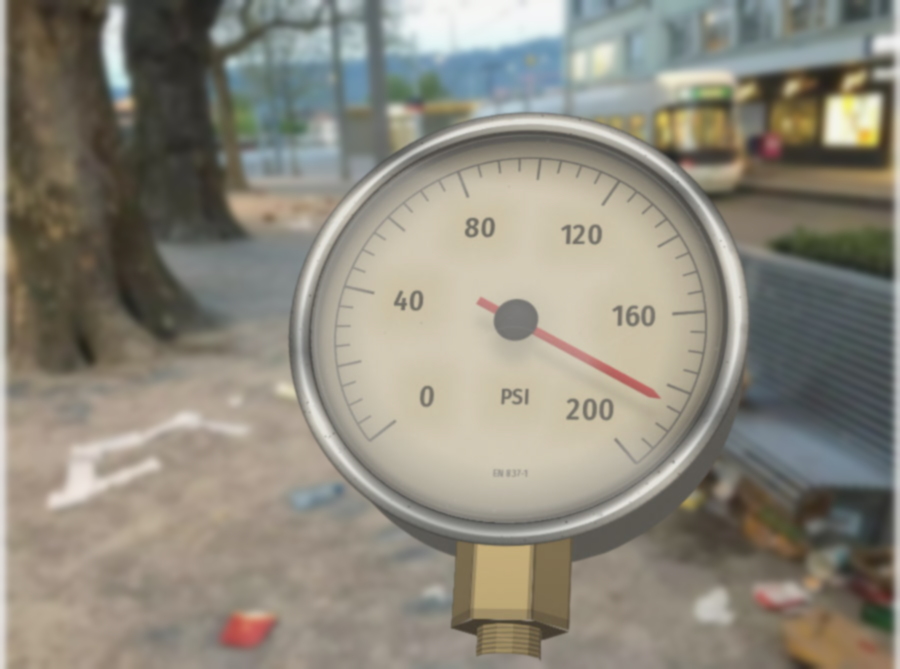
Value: psi 185
